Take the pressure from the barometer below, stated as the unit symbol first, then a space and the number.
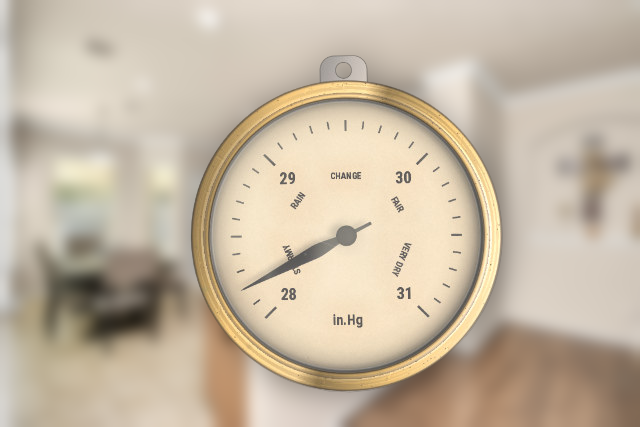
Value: inHg 28.2
